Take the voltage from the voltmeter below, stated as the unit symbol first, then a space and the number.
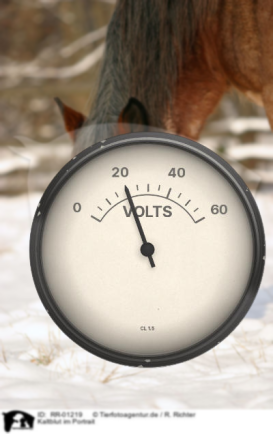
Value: V 20
